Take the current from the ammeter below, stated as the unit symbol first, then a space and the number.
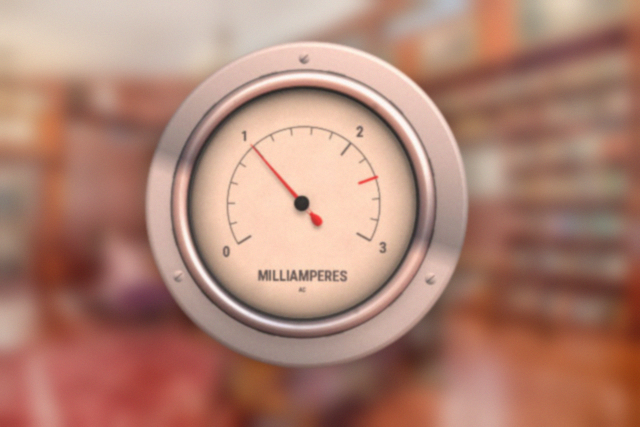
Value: mA 1
